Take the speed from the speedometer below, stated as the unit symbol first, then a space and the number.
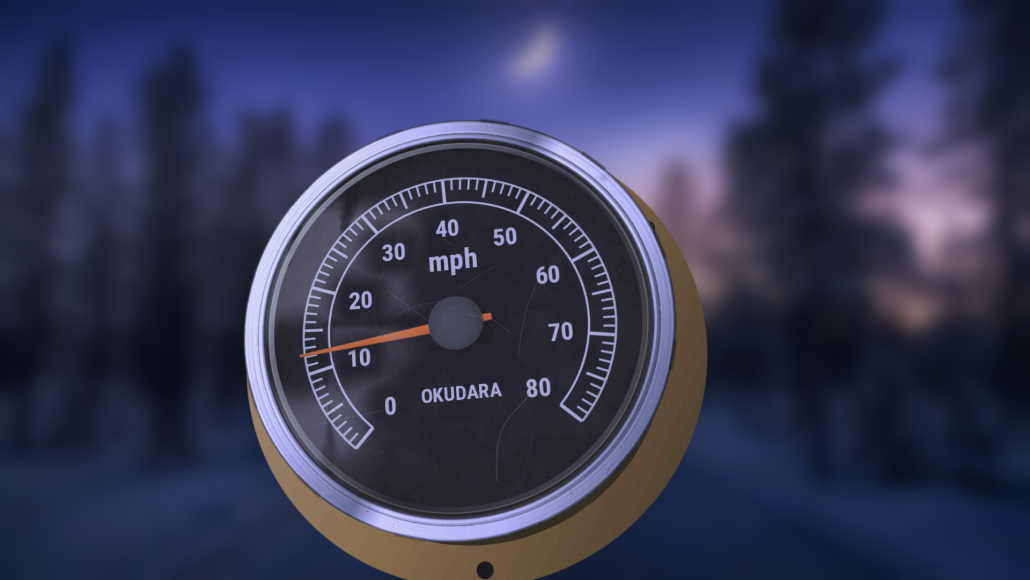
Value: mph 12
